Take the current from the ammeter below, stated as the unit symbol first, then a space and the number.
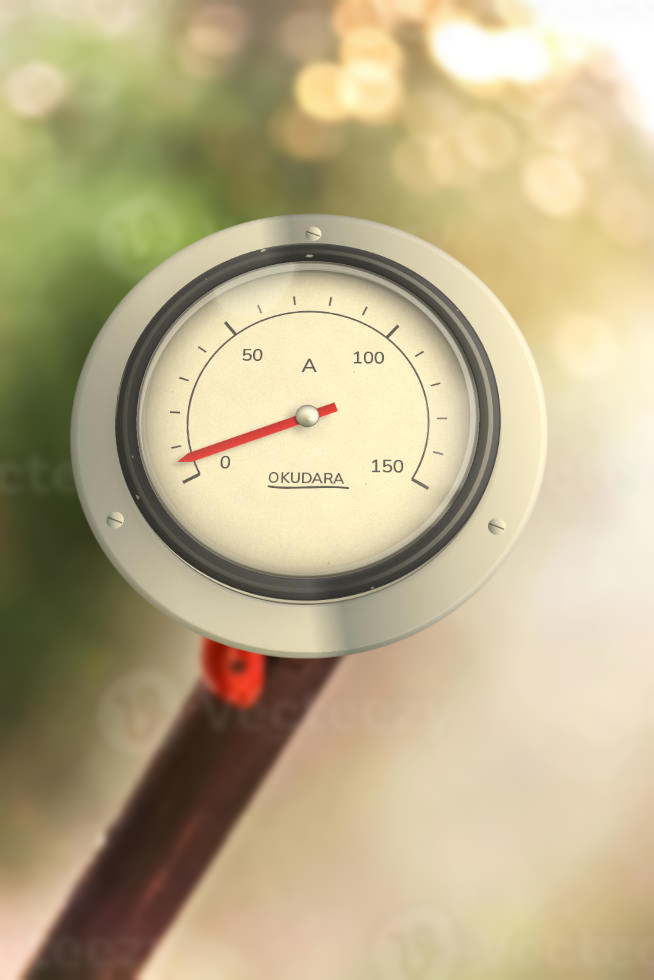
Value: A 5
